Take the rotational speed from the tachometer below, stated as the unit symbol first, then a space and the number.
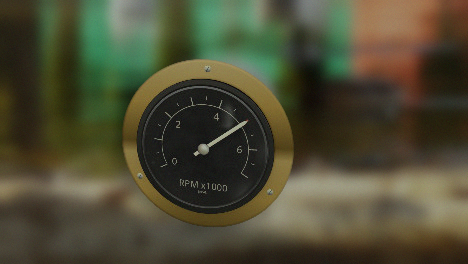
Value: rpm 5000
